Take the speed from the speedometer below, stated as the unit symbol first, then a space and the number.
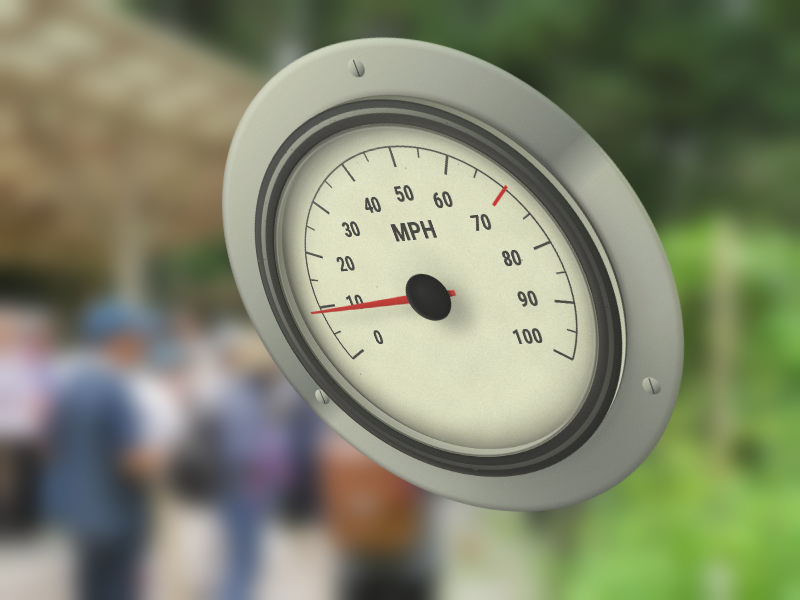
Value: mph 10
